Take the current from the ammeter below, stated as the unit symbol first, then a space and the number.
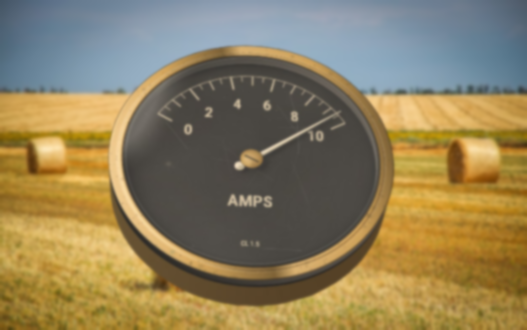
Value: A 9.5
